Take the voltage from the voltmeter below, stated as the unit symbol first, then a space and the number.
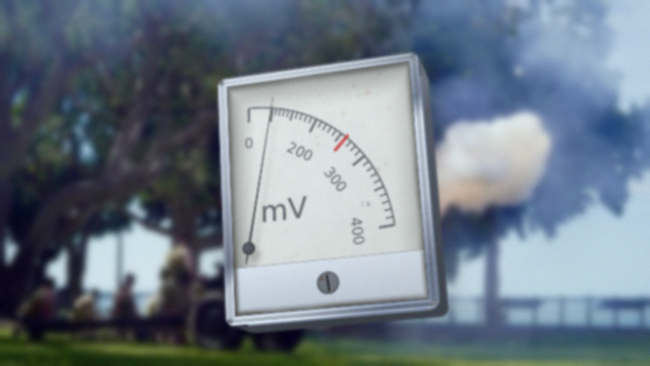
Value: mV 100
